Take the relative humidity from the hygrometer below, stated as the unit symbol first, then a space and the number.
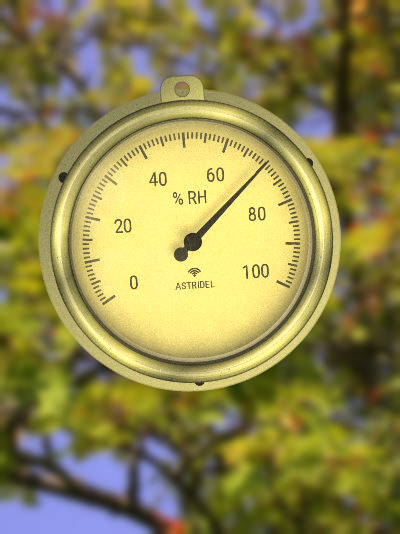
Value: % 70
